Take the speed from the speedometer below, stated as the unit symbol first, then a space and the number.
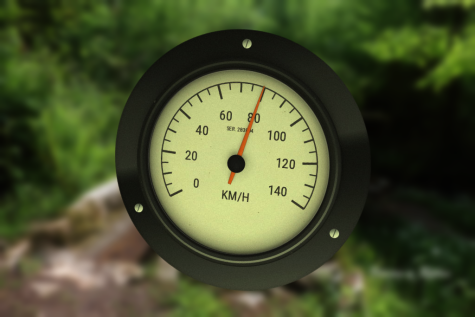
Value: km/h 80
